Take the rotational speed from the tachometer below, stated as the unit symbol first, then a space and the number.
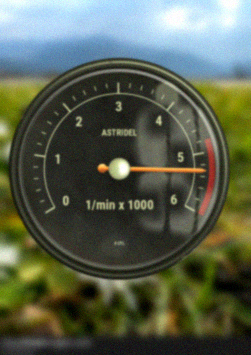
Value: rpm 5300
